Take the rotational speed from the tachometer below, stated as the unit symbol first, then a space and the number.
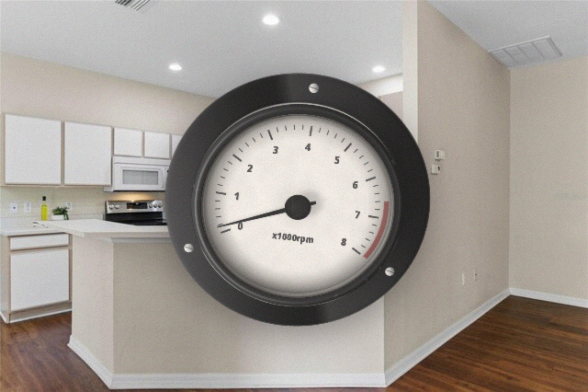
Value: rpm 200
